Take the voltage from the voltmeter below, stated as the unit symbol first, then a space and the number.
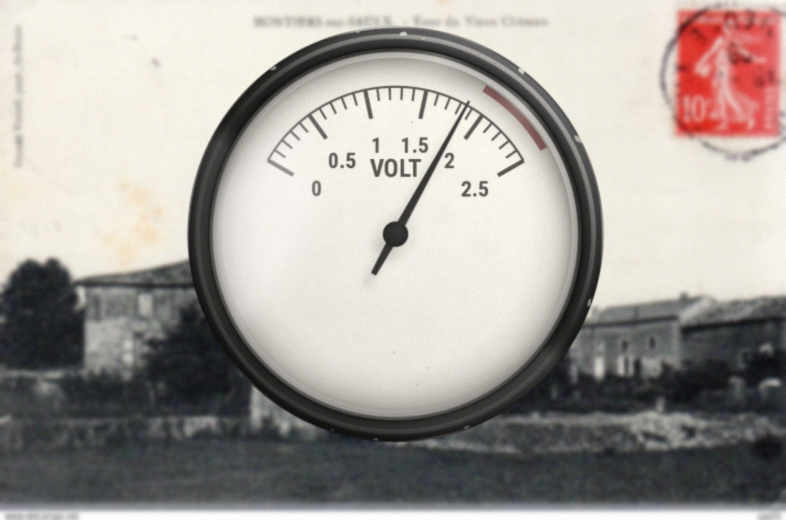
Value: V 1.85
